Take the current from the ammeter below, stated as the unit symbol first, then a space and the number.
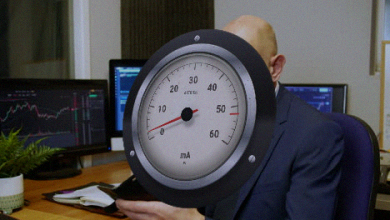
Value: mA 2
